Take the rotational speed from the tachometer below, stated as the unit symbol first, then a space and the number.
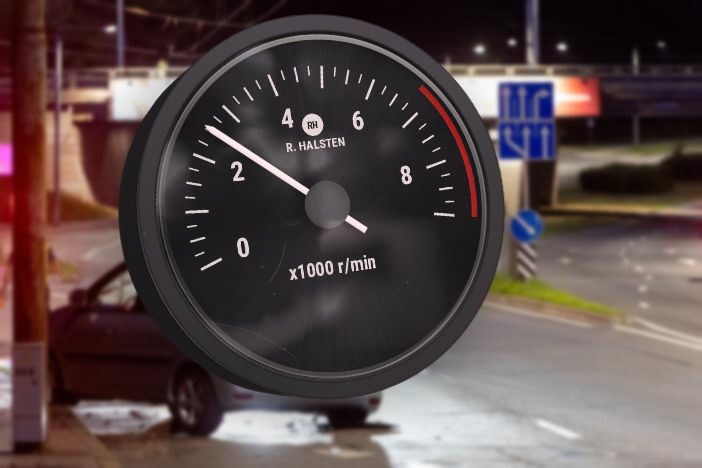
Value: rpm 2500
